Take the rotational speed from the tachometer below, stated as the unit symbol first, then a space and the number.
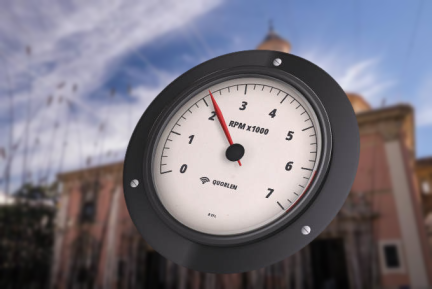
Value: rpm 2200
